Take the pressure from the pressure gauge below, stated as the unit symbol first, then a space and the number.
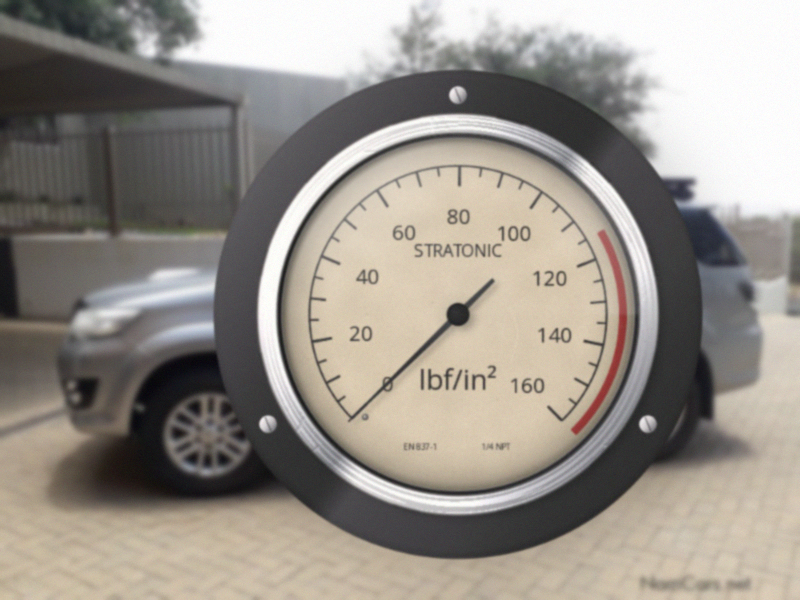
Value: psi 0
